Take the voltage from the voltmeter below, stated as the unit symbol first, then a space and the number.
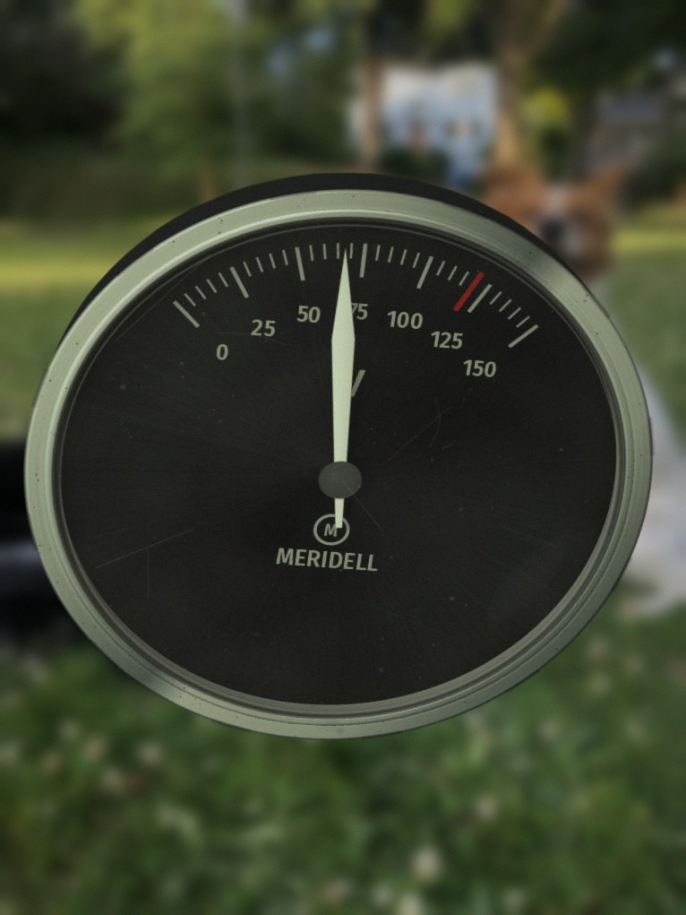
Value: V 67.5
